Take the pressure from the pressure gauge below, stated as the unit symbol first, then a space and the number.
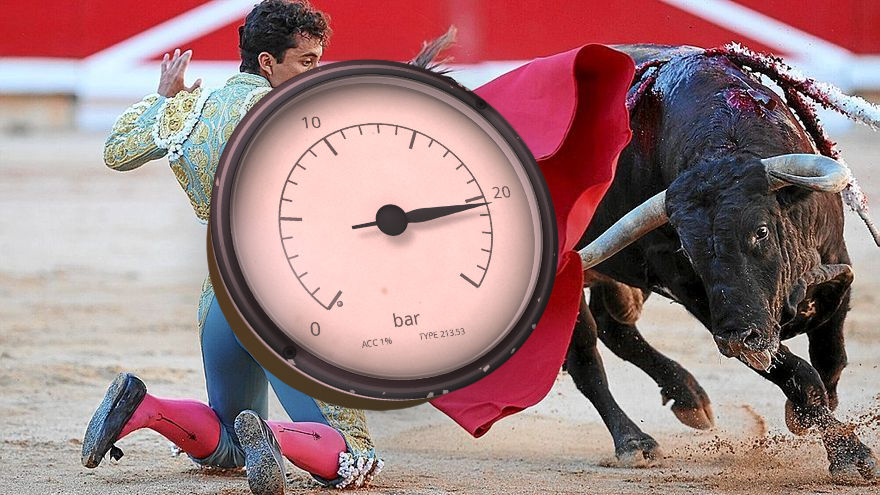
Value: bar 20.5
